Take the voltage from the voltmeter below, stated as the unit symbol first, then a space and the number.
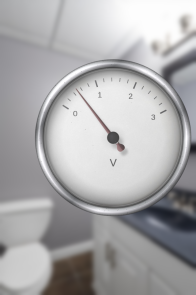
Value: V 0.5
